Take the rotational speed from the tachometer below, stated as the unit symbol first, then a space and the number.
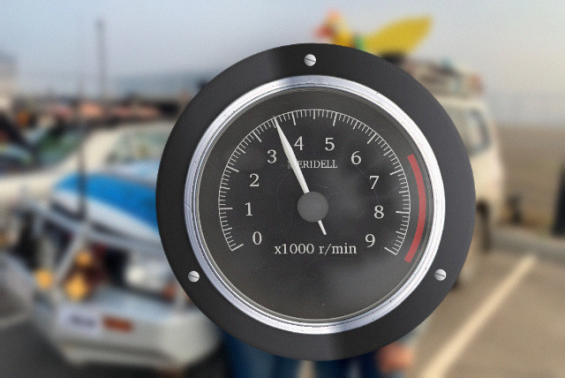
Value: rpm 3600
